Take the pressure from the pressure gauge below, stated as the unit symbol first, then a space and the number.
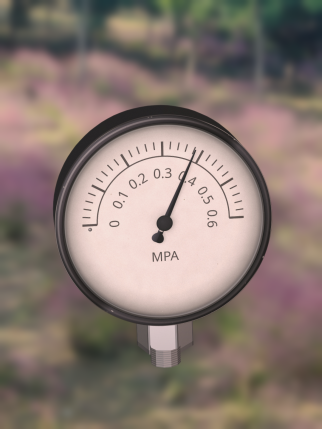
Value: MPa 0.38
